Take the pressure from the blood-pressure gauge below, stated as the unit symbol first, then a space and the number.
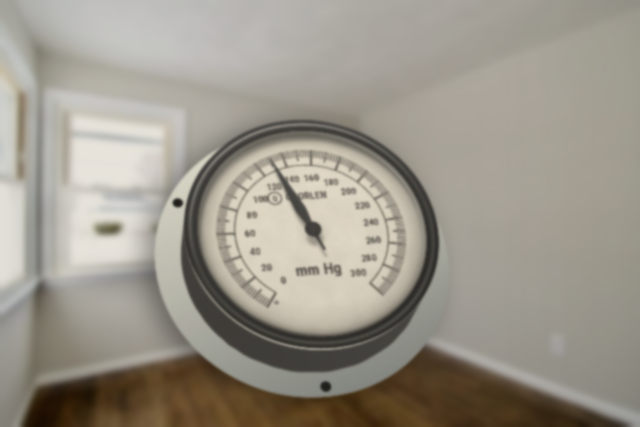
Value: mmHg 130
